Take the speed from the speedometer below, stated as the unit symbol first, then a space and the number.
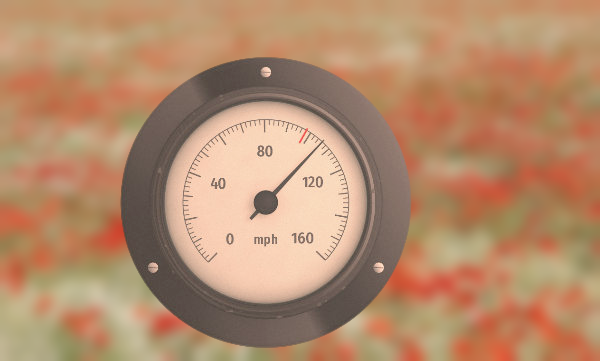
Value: mph 106
